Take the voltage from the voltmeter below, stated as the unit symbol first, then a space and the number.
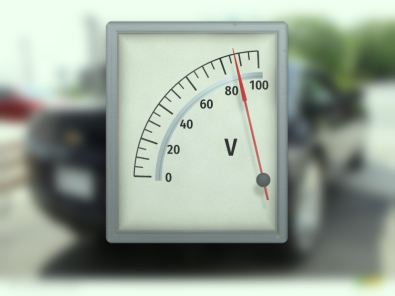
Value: V 87.5
